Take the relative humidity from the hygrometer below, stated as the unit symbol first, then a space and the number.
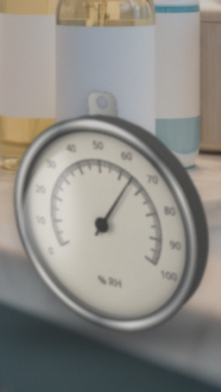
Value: % 65
